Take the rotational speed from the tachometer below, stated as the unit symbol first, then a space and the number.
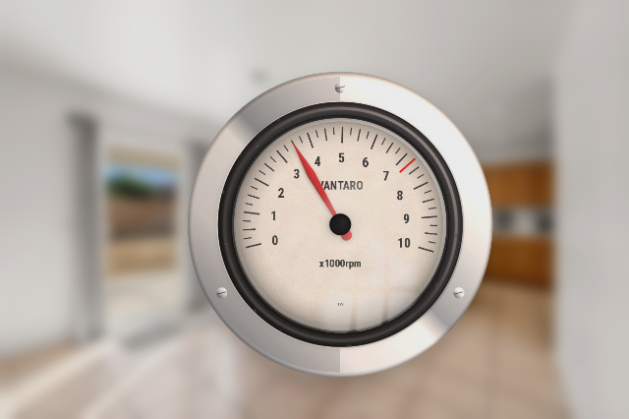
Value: rpm 3500
